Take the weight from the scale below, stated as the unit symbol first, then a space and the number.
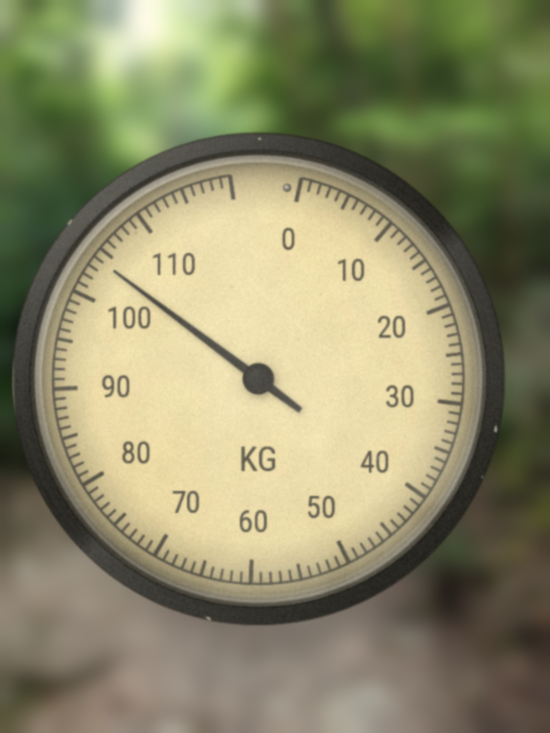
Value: kg 104
